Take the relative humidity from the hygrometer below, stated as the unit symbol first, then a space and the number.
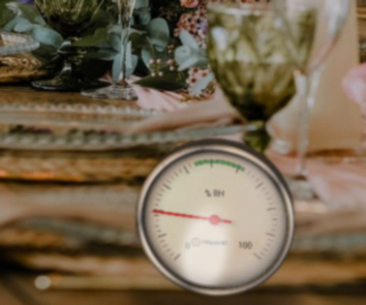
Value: % 20
